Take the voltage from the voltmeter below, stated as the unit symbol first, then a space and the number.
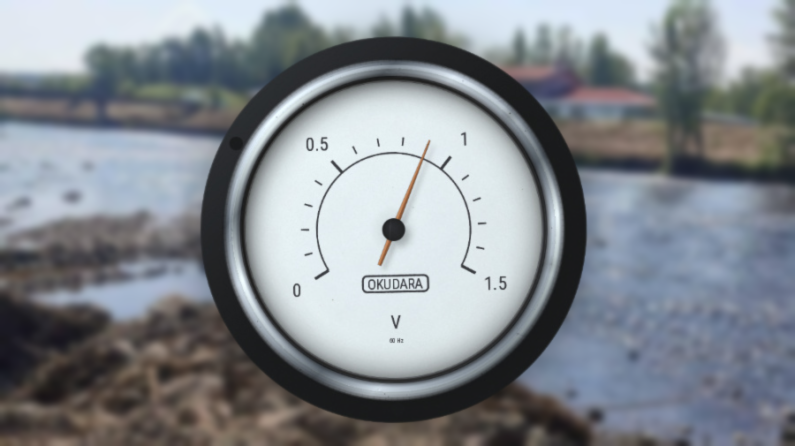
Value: V 0.9
